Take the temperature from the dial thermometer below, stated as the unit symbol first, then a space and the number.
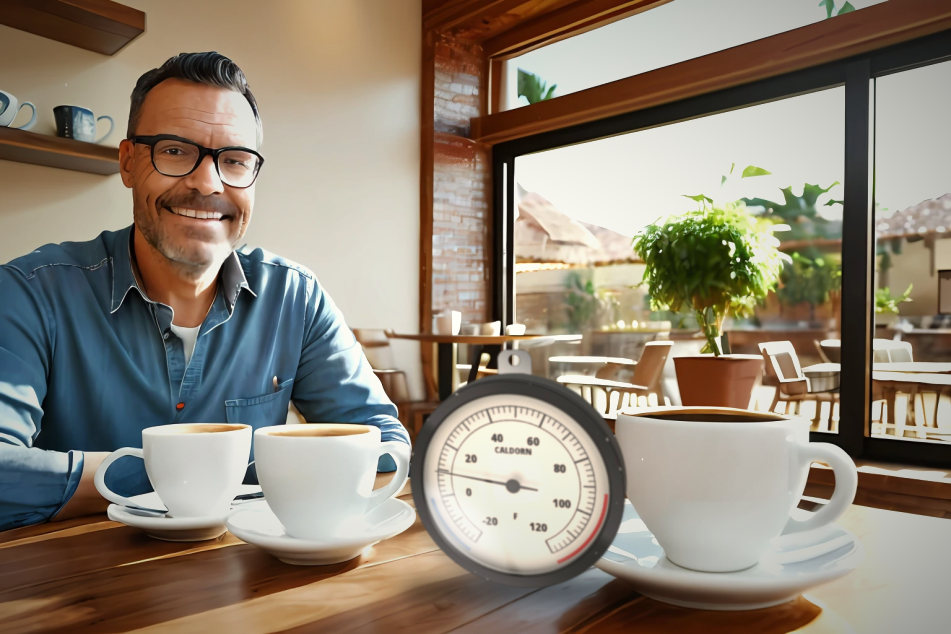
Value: °F 10
